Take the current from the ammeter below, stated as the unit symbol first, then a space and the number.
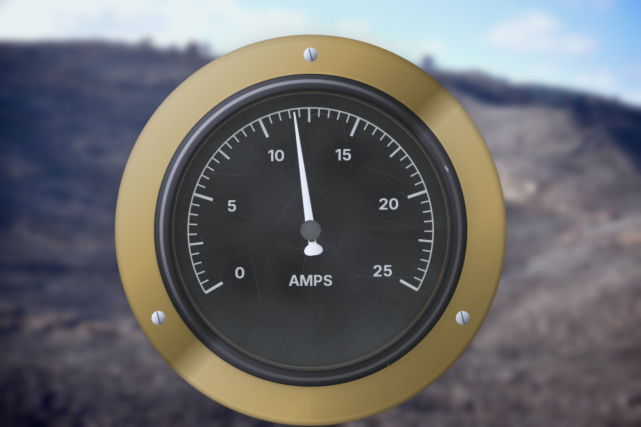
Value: A 11.75
